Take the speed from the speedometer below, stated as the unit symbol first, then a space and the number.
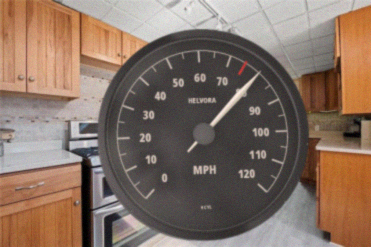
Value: mph 80
